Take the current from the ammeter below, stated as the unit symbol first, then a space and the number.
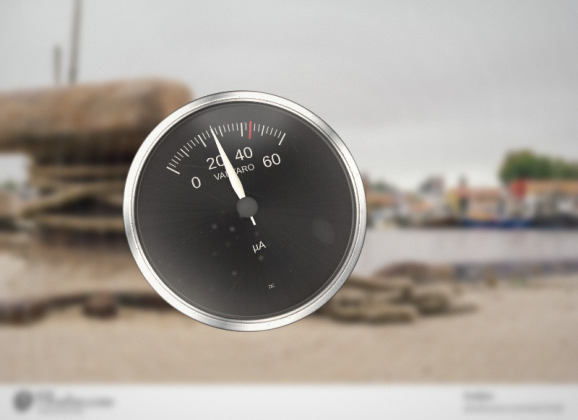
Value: µA 26
